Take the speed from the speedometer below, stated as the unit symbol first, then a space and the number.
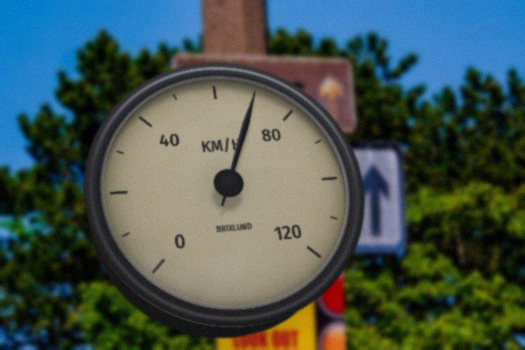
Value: km/h 70
